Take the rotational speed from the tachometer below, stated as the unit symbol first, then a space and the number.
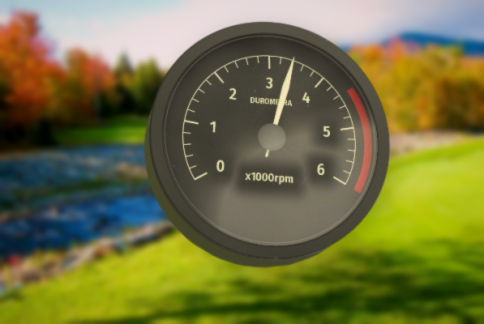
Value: rpm 3400
